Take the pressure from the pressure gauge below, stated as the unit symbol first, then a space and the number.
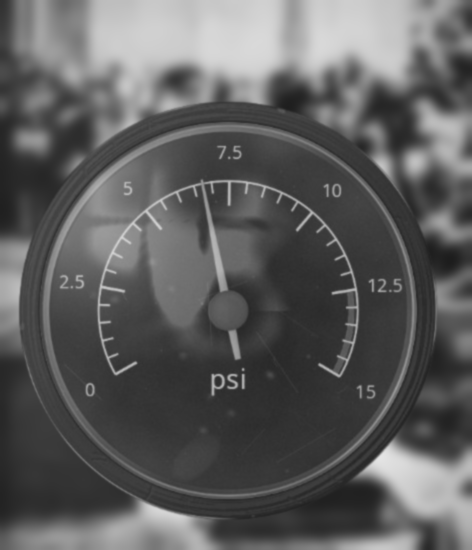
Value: psi 6.75
